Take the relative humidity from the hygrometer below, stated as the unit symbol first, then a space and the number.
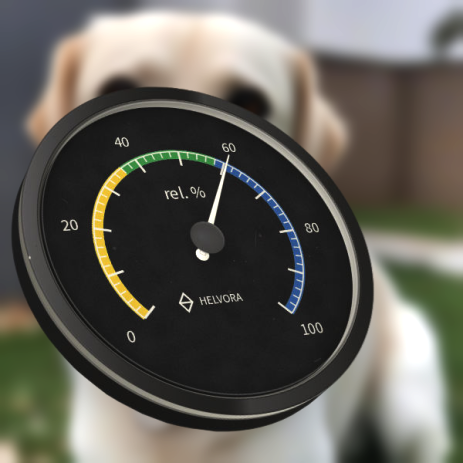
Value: % 60
